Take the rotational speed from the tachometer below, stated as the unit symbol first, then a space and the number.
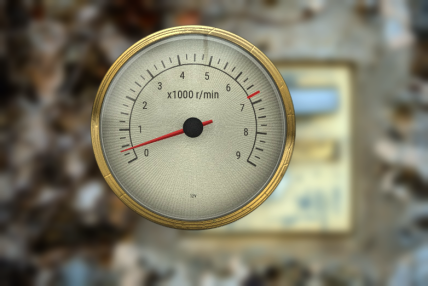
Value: rpm 375
